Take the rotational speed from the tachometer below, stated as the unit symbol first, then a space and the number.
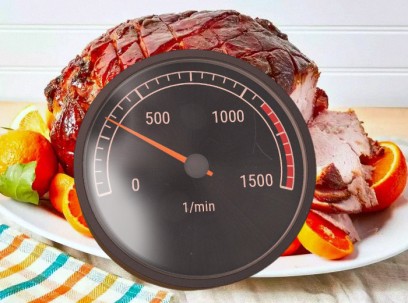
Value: rpm 325
